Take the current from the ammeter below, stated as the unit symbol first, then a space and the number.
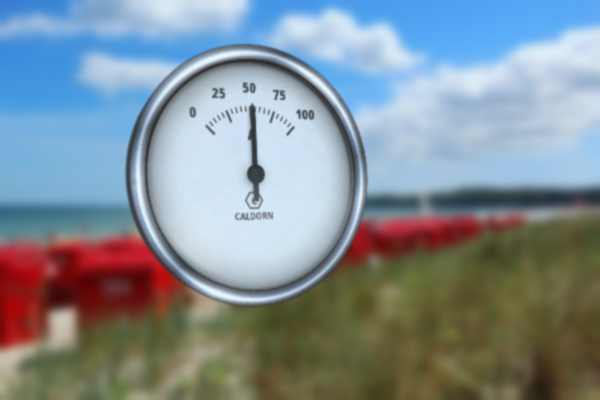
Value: A 50
